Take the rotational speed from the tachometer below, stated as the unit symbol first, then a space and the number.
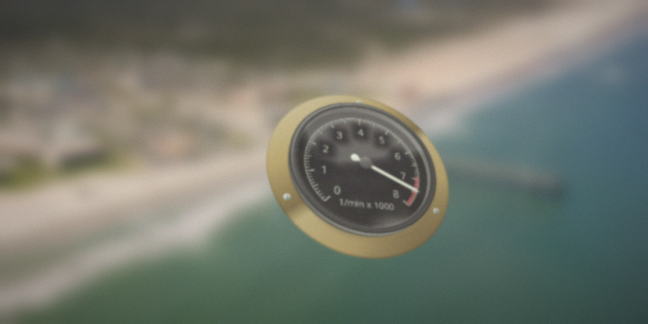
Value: rpm 7500
